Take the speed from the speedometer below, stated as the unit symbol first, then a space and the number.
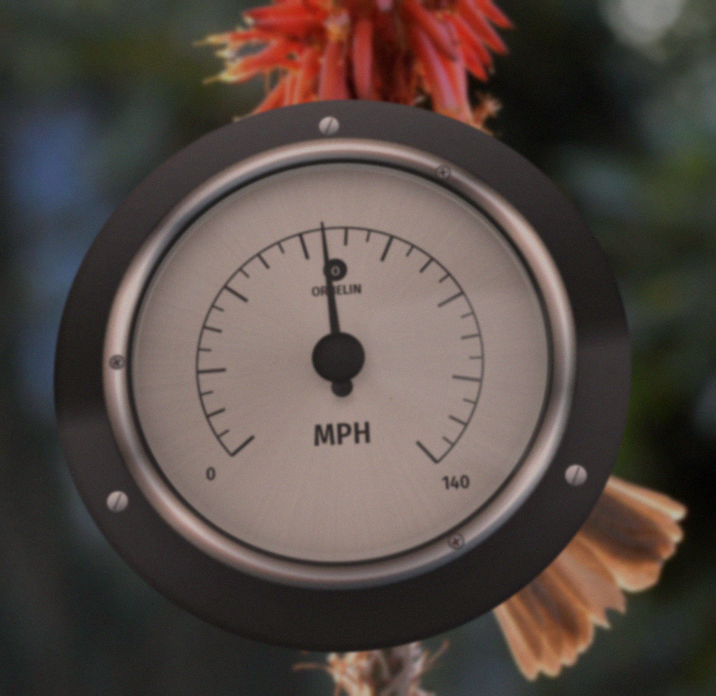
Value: mph 65
